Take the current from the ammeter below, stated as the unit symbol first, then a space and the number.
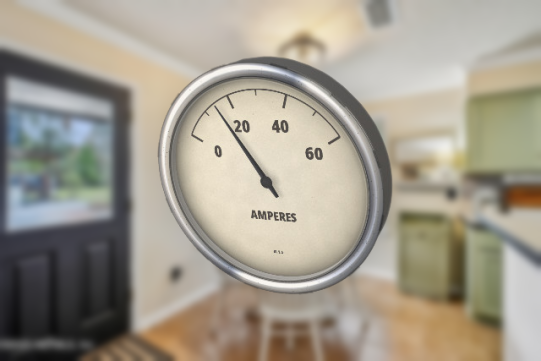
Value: A 15
